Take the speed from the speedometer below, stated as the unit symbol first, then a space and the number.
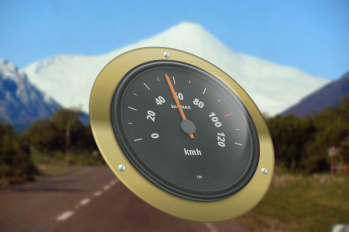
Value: km/h 55
